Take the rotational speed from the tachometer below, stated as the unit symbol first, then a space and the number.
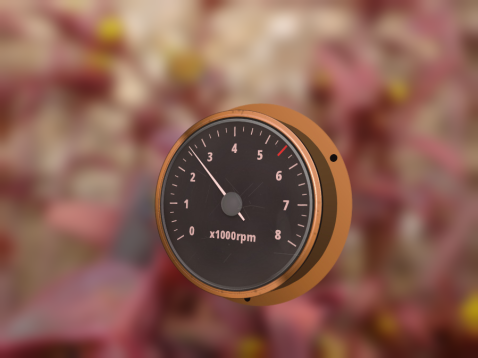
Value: rpm 2625
